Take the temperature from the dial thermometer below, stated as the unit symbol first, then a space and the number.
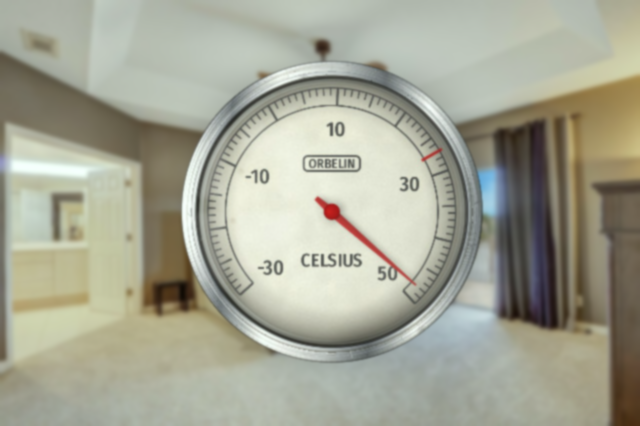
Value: °C 48
